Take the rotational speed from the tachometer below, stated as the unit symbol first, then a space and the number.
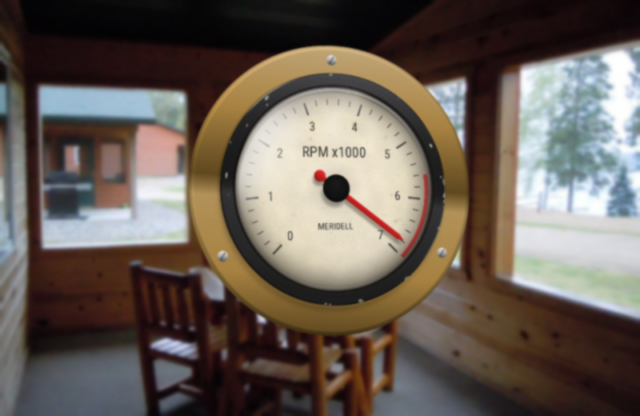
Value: rpm 6800
